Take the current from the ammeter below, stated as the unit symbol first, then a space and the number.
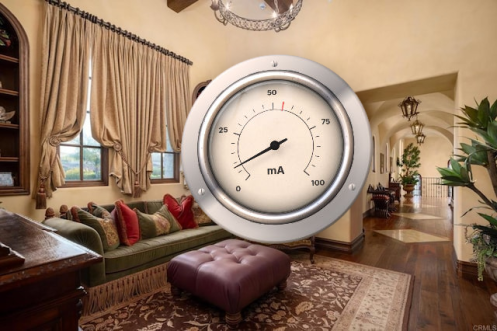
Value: mA 7.5
